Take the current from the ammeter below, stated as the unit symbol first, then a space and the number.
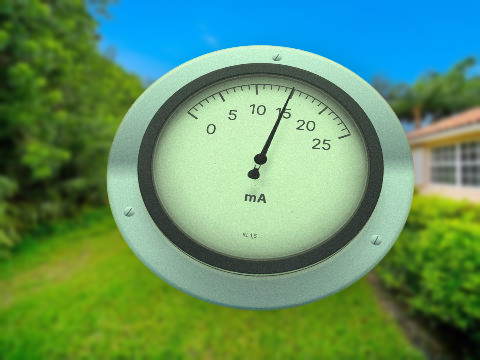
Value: mA 15
